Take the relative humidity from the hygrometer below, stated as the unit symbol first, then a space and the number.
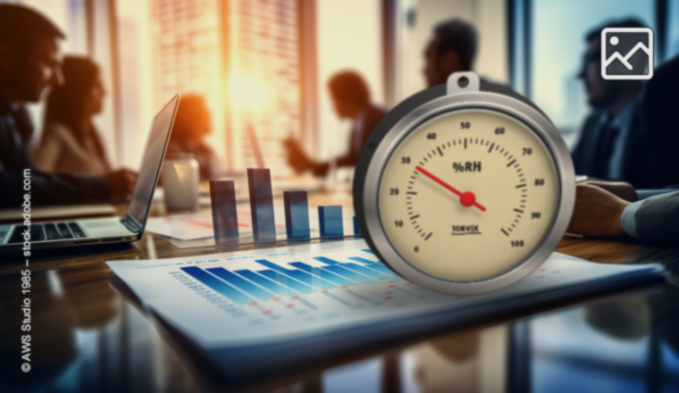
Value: % 30
